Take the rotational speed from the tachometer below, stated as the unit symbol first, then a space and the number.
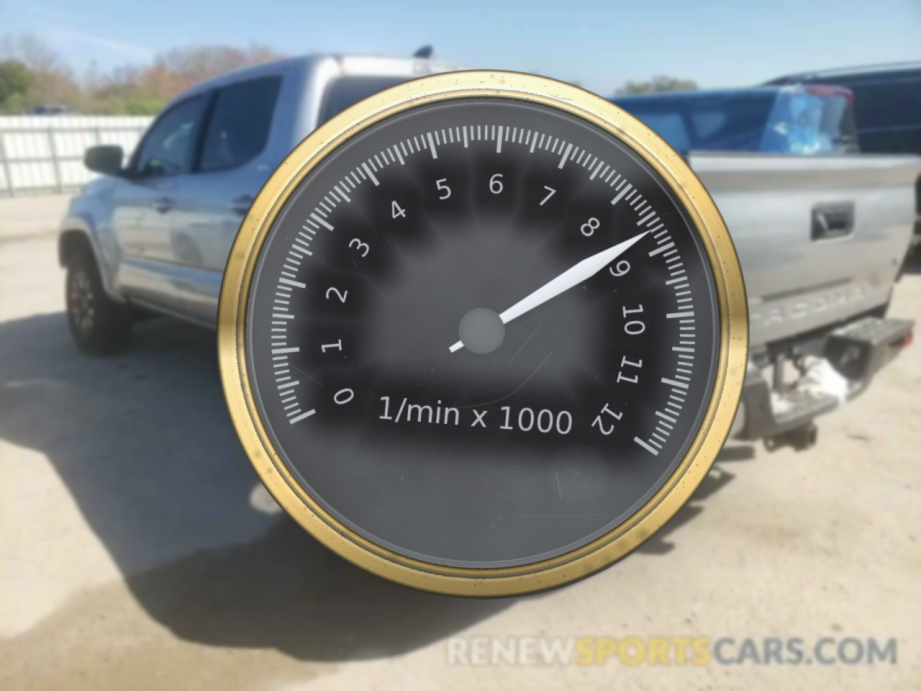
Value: rpm 8700
